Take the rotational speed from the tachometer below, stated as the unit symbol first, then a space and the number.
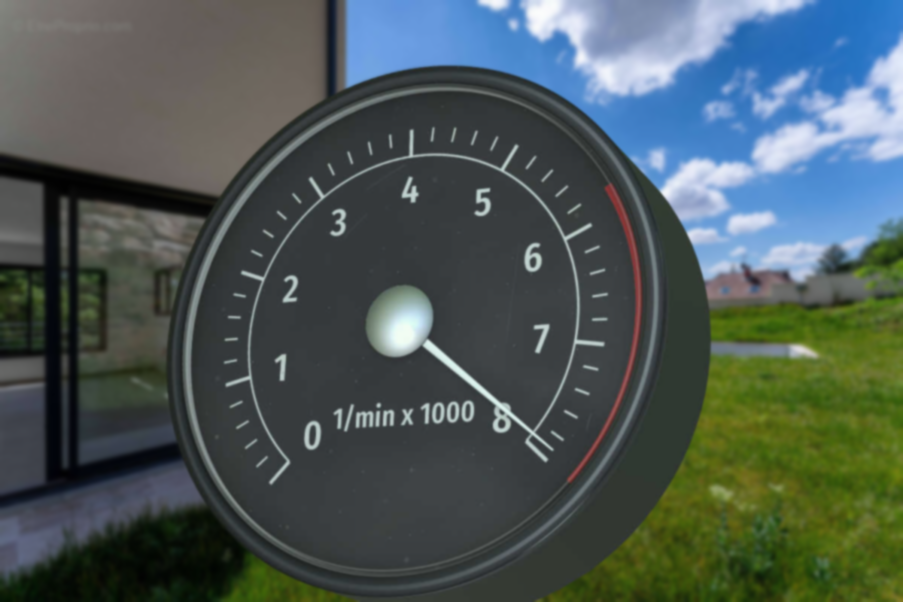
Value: rpm 7900
